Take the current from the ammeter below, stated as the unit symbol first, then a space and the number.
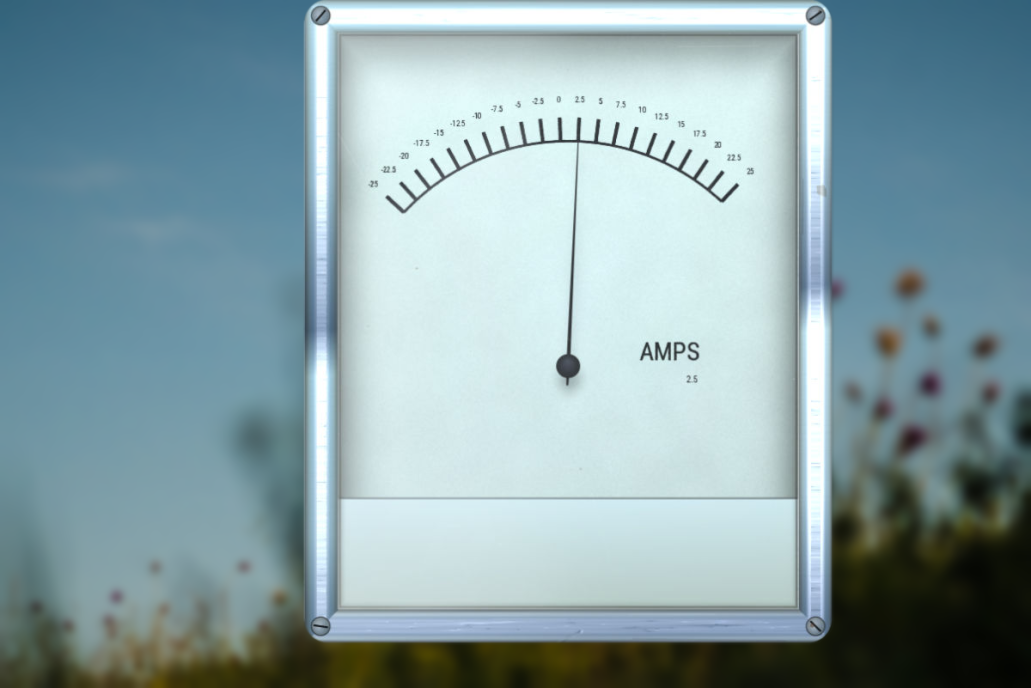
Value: A 2.5
